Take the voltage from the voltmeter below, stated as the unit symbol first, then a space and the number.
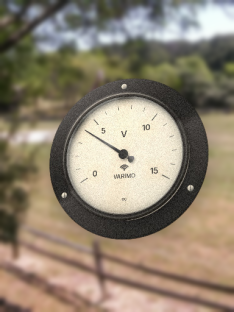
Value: V 4
